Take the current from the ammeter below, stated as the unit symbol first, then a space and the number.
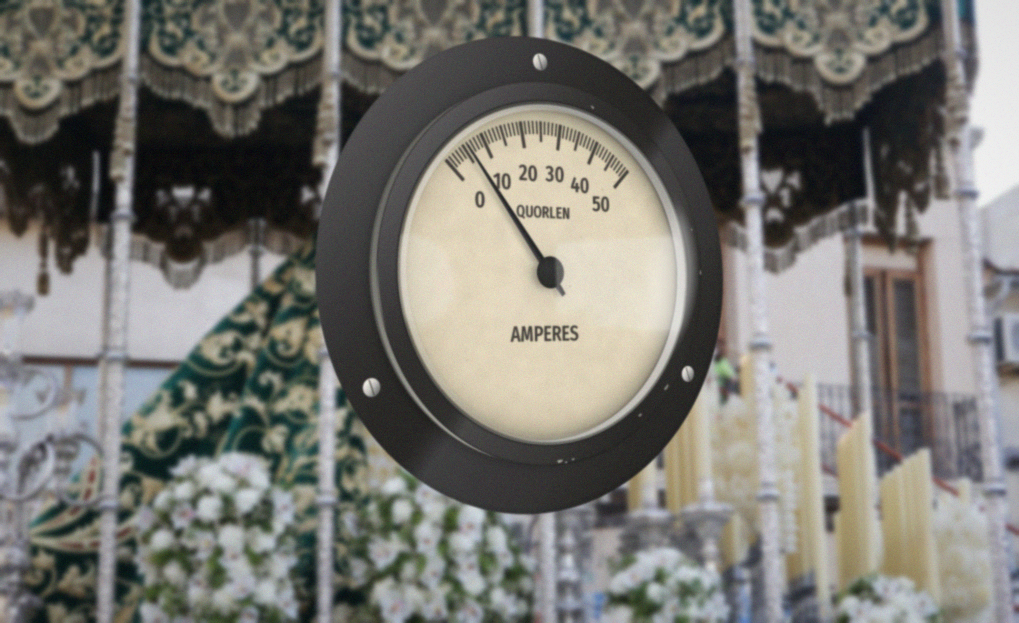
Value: A 5
